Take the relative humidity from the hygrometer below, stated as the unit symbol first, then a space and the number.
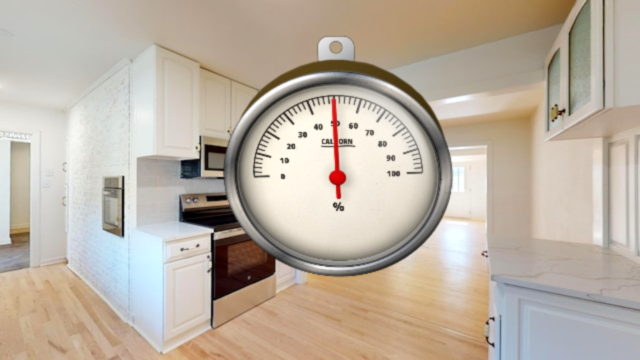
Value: % 50
